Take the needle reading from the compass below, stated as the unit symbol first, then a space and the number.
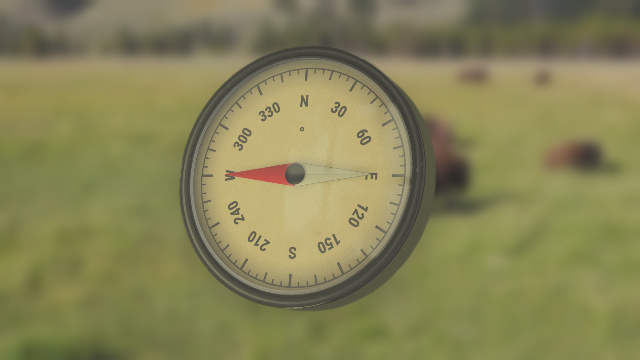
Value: ° 270
